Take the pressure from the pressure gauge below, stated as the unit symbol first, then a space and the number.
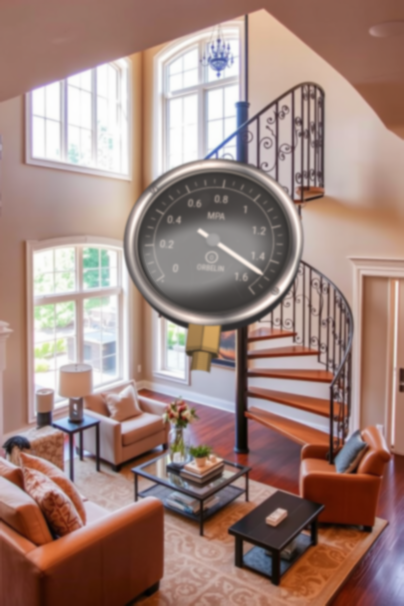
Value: MPa 1.5
